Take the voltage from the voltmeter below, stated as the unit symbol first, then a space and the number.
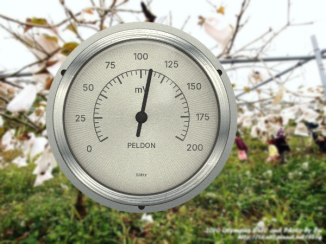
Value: mV 110
